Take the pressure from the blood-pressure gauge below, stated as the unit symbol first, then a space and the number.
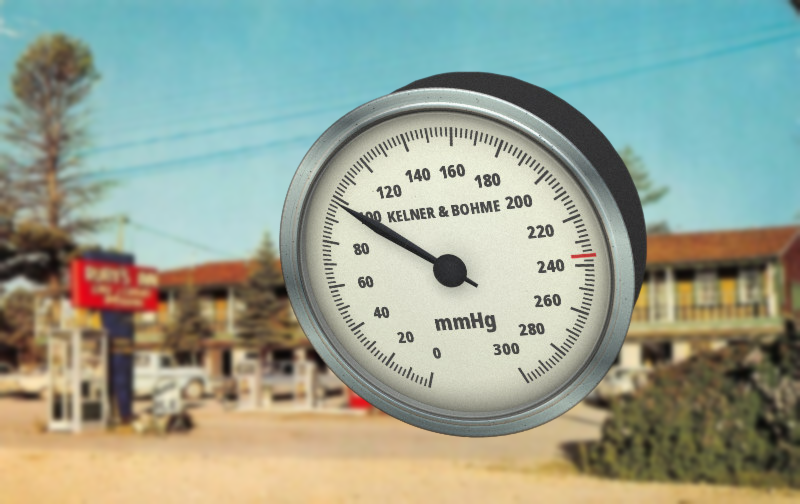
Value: mmHg 100
